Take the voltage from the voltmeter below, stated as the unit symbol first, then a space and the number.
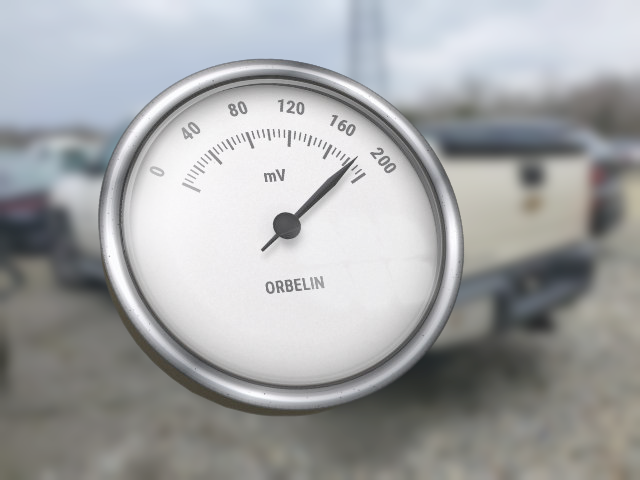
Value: mV 185
